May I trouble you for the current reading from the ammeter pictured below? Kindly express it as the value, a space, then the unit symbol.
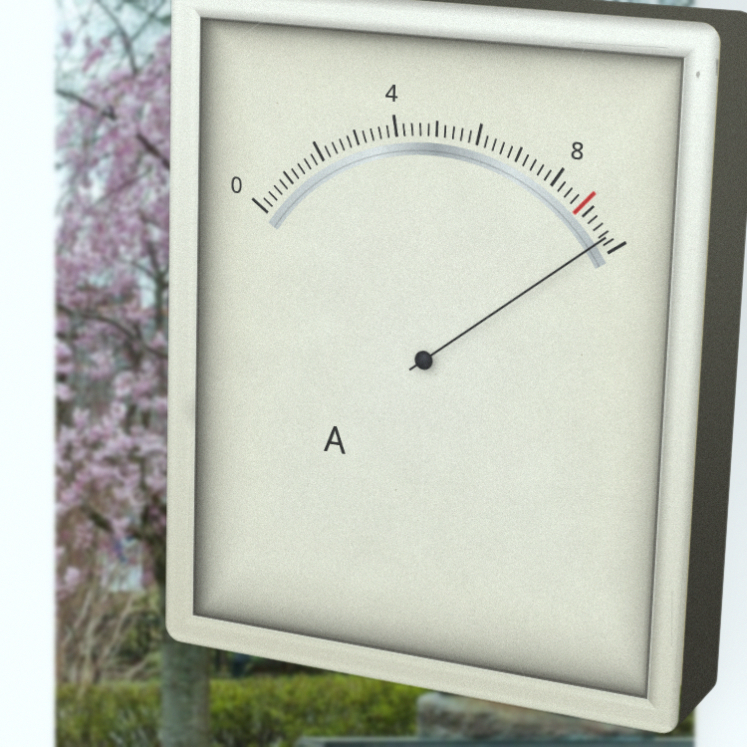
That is 9.7 A
